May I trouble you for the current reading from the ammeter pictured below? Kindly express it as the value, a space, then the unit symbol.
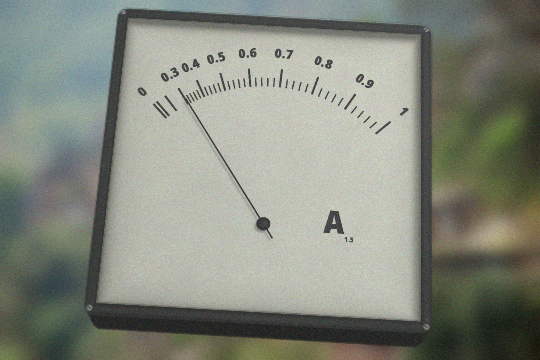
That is 0.3 A
